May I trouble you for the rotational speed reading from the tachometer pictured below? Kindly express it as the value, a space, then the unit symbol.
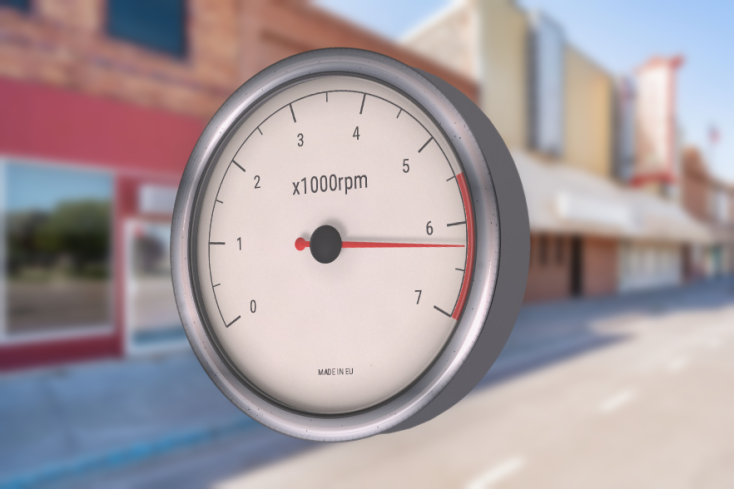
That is 6250 rpm
